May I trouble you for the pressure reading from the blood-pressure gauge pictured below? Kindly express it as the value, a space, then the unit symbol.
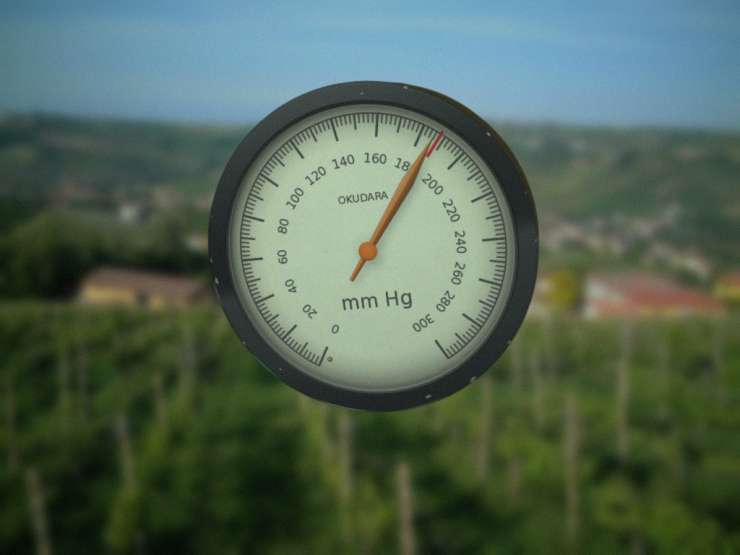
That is 186 mmHg
